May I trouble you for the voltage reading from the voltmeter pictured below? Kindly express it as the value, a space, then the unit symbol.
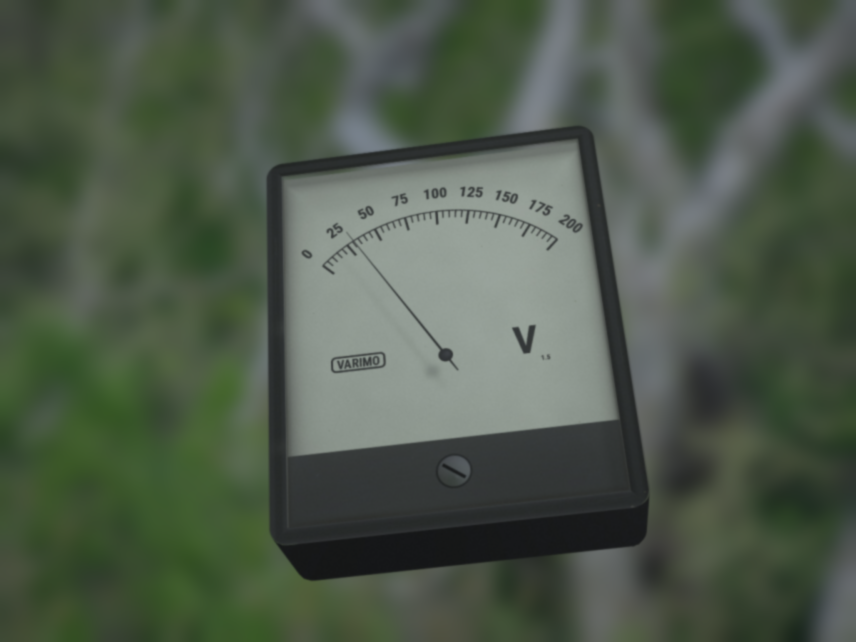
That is 30 V
